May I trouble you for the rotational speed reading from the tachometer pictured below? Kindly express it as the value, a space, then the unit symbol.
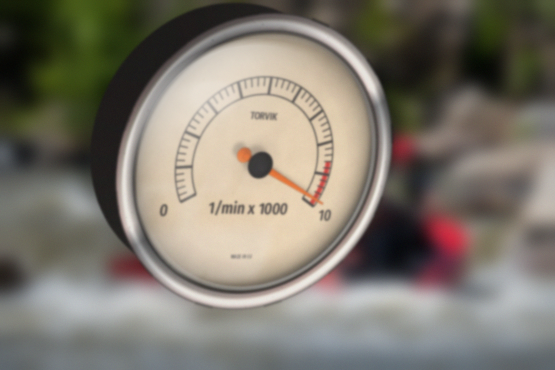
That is 9800 rpm
